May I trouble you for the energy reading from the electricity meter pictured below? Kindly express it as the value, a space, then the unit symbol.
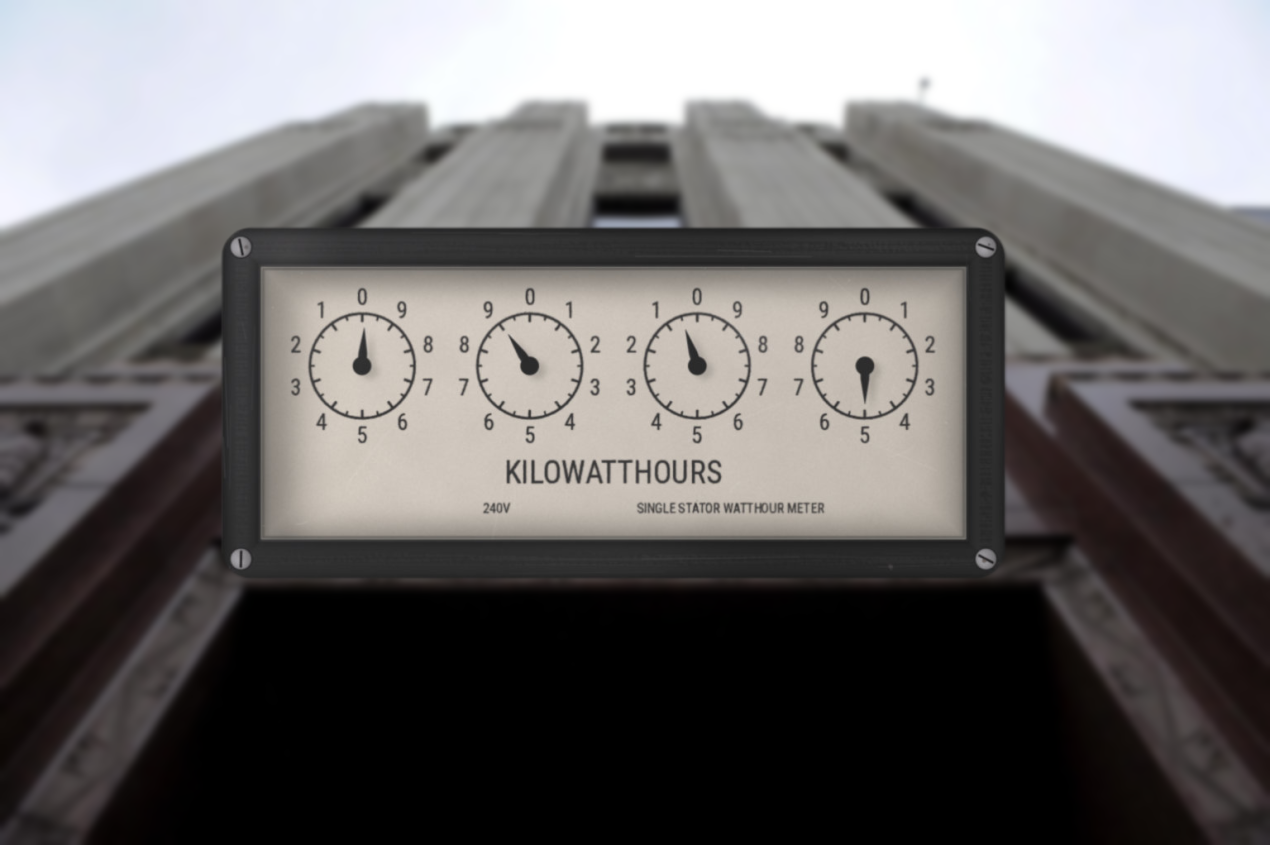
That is 9905 kWh
